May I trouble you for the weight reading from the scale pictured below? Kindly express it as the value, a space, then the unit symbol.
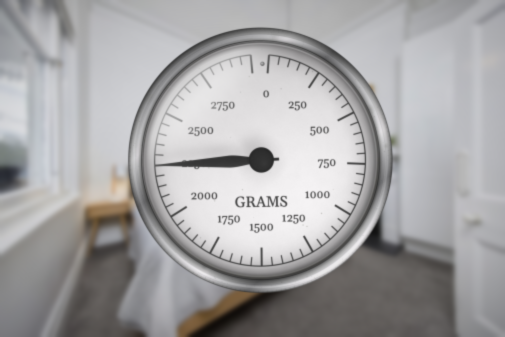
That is 2250 g
